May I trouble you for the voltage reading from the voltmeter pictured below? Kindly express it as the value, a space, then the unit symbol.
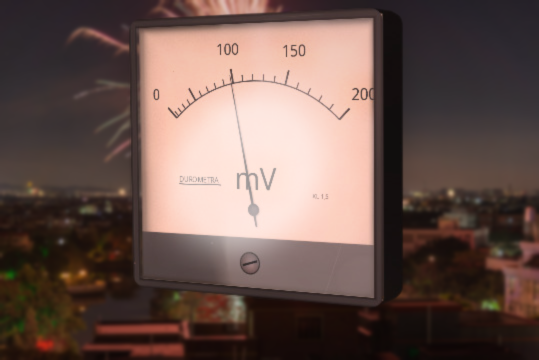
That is 100 mV
